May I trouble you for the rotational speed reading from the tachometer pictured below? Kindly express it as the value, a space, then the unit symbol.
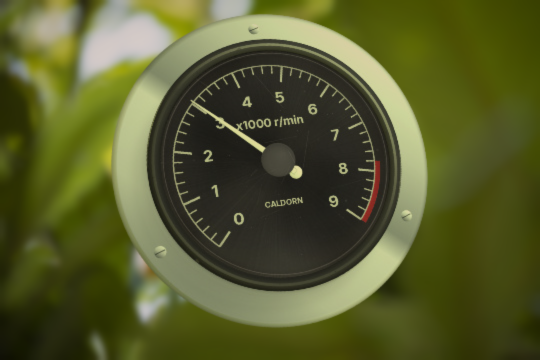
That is 3000 rpm
